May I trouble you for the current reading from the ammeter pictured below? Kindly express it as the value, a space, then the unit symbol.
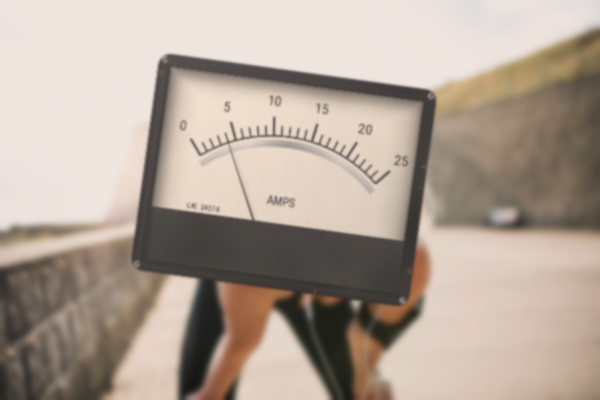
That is 4 A
